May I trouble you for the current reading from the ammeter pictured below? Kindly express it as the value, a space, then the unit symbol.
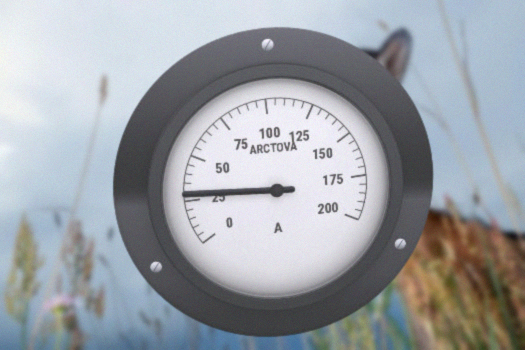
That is 30 A
